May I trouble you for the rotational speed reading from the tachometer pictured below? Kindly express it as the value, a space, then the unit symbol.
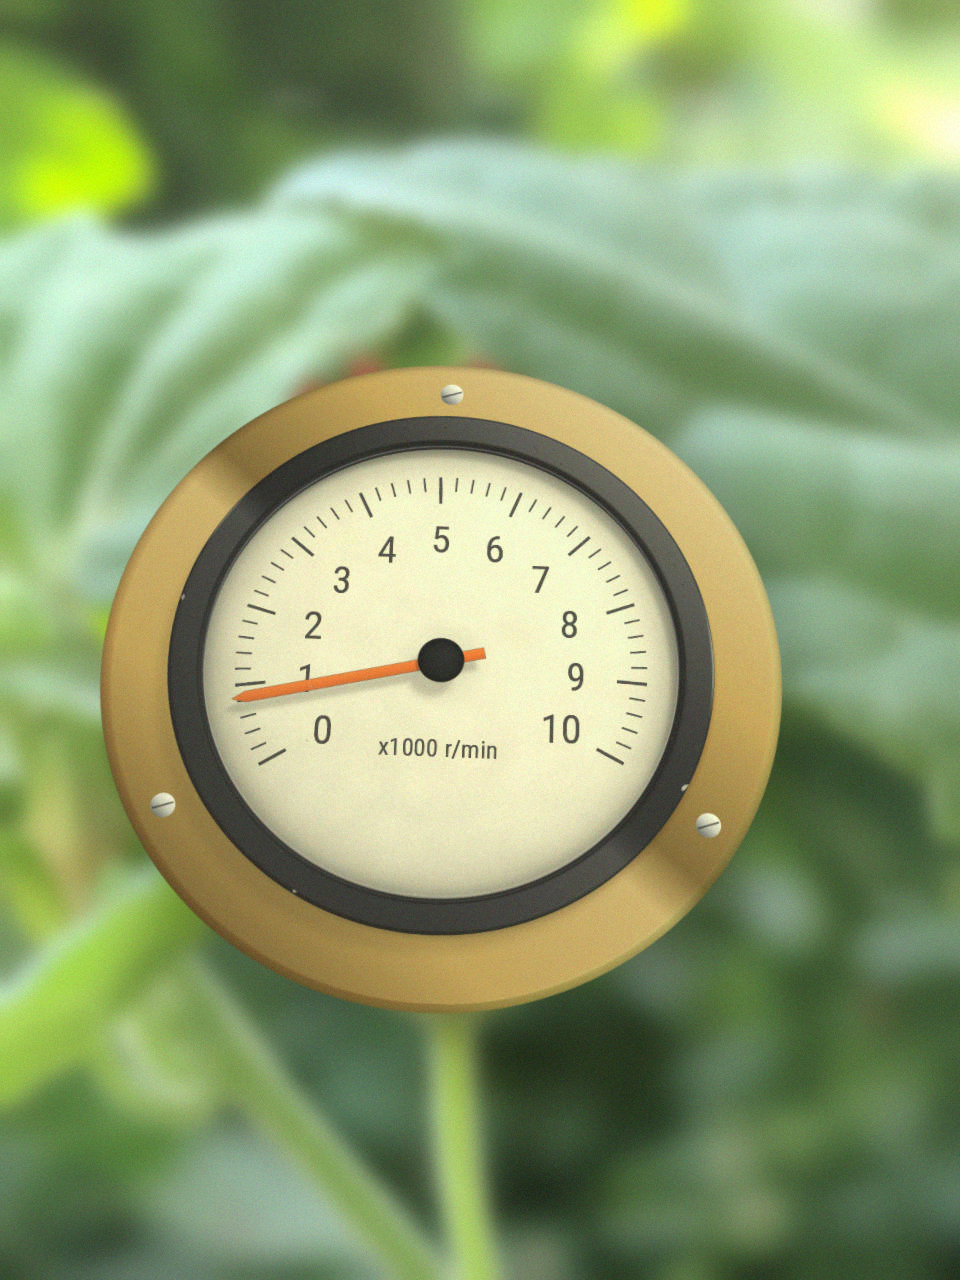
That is 800 rpm
